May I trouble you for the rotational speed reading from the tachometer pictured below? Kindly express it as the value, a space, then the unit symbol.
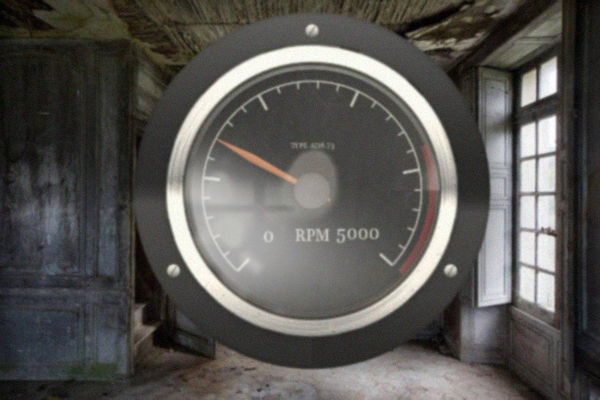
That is 1400 rpm
